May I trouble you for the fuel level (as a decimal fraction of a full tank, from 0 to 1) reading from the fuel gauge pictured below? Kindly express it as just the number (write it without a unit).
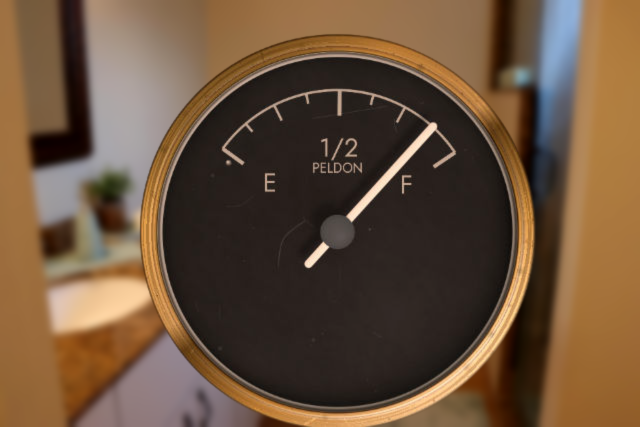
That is 0.875
